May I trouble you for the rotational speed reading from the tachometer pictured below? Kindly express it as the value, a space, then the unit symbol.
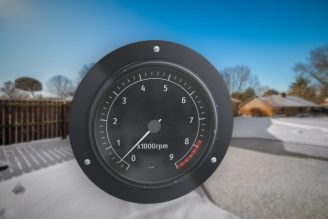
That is 400 rpm
